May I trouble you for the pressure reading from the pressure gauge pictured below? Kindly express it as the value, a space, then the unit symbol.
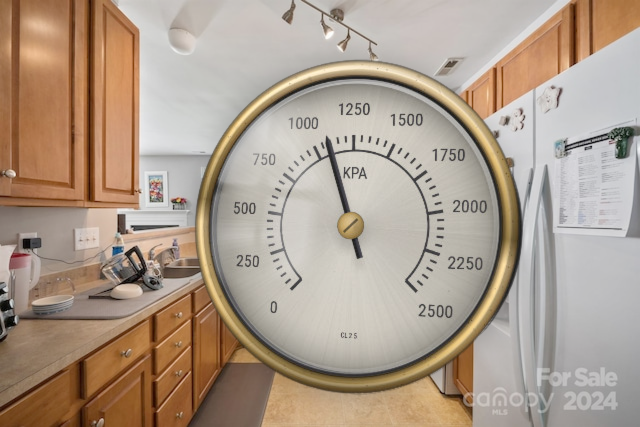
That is 1100 kPa
